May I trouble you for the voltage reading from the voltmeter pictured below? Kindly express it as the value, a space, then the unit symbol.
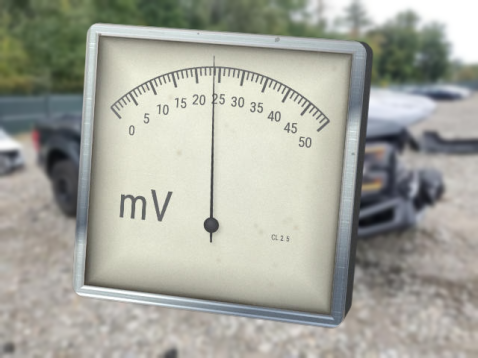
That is 24 mV
